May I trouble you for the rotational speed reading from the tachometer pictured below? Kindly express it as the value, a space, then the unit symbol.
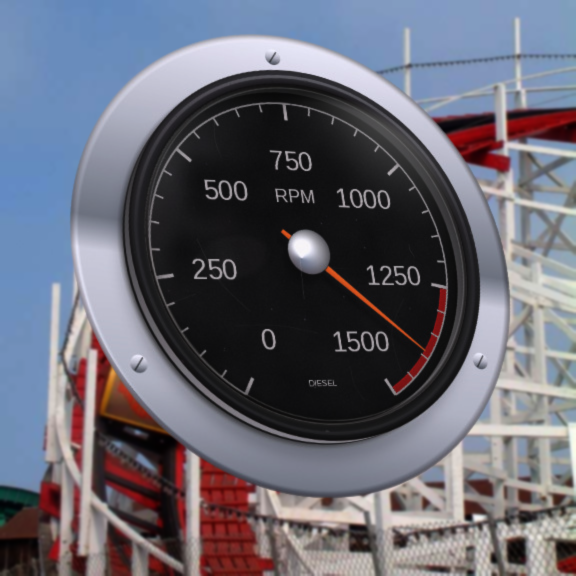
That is 1400 rpm
